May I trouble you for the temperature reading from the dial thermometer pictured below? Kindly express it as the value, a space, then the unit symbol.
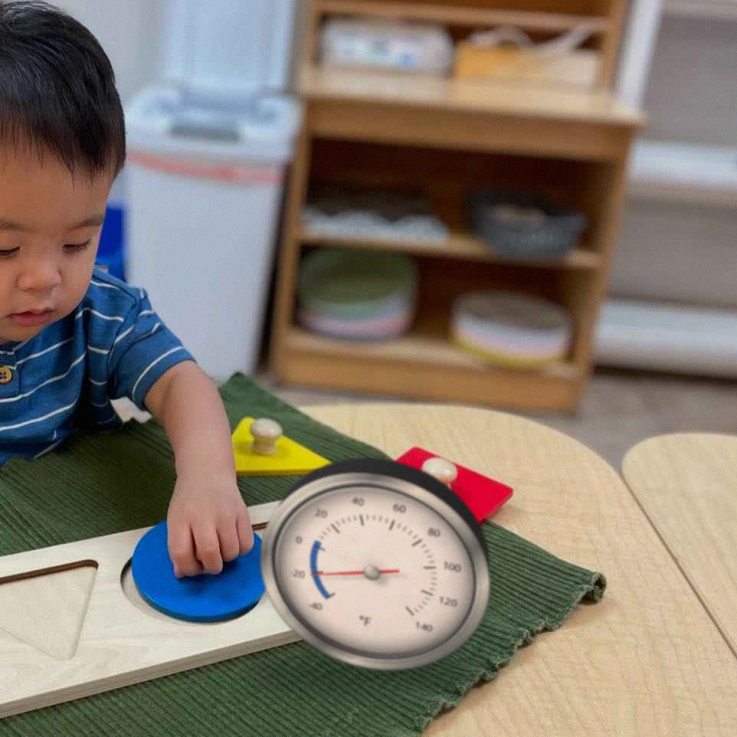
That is -20 °F
